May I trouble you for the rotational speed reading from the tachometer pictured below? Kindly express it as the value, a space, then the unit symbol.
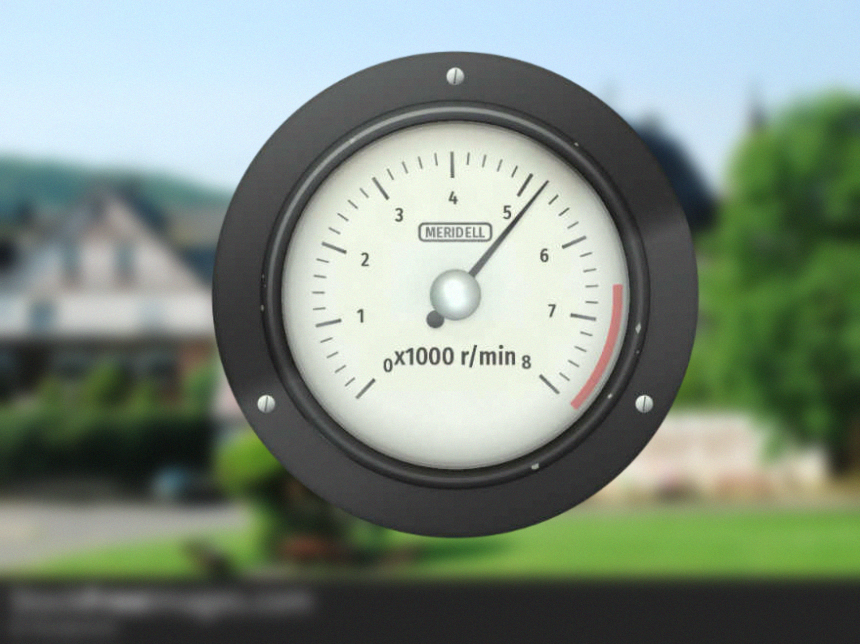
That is 5200 rpm
